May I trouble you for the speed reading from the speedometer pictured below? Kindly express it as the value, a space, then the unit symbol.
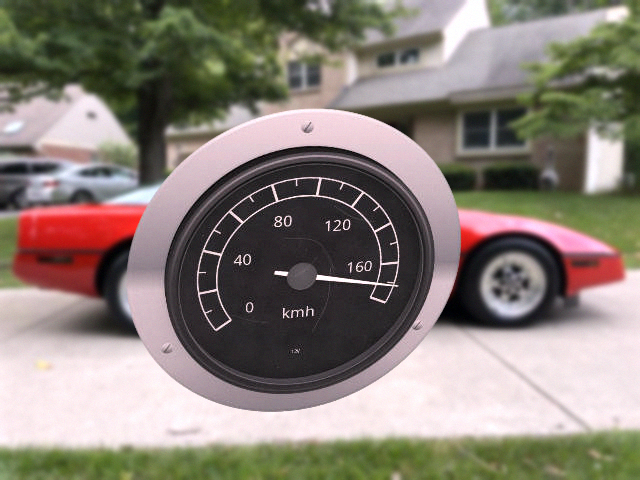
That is 170 km/h
